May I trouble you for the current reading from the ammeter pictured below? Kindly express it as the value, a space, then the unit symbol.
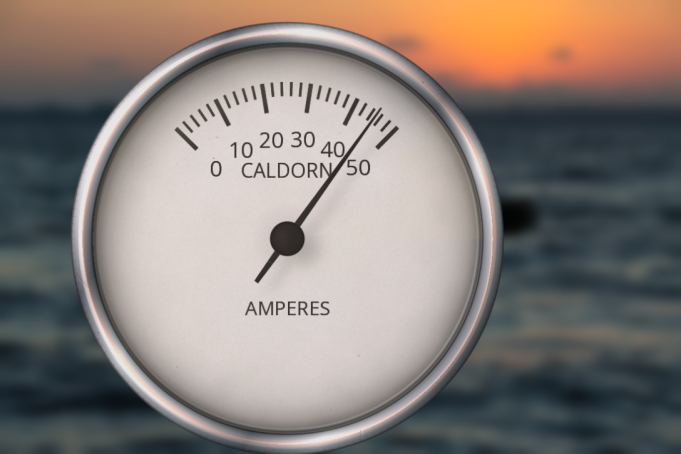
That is 45 A
